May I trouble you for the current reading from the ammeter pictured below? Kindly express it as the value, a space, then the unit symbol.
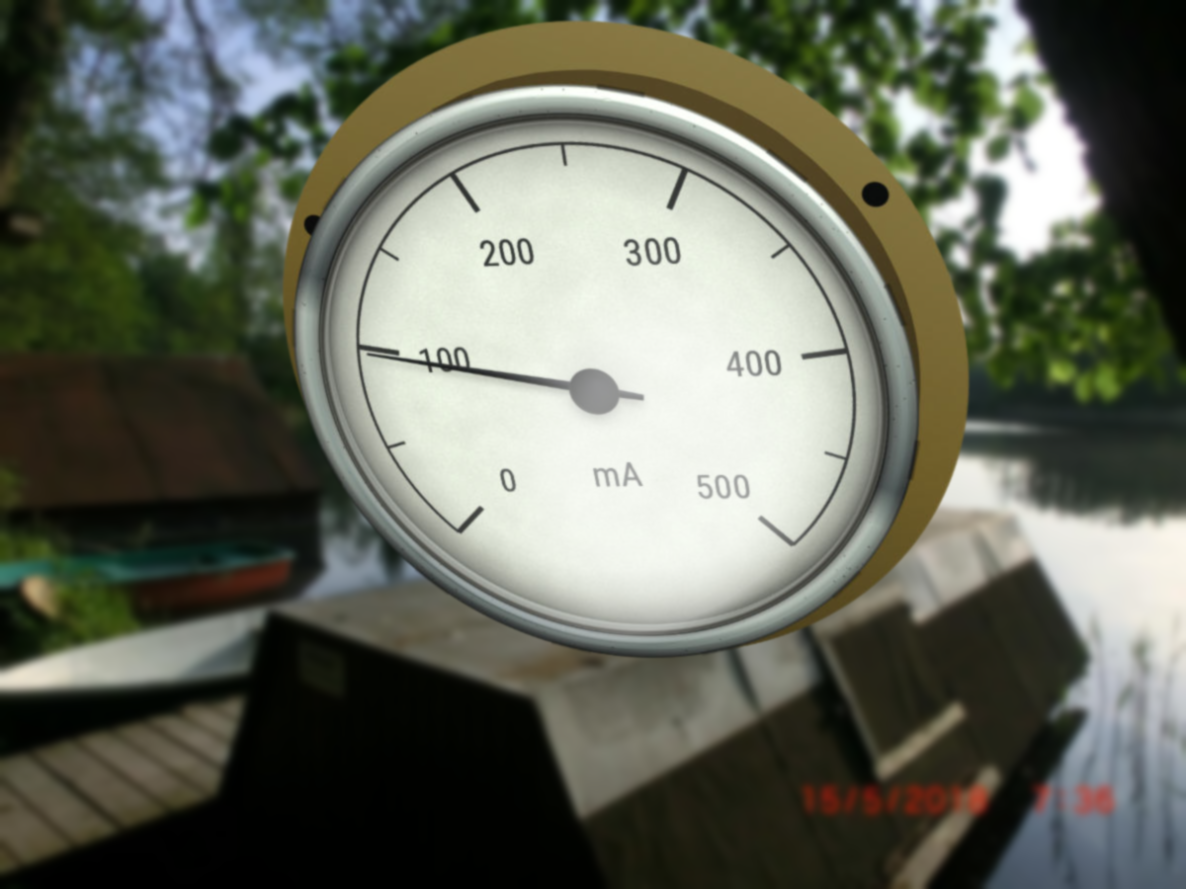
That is 100 mA
